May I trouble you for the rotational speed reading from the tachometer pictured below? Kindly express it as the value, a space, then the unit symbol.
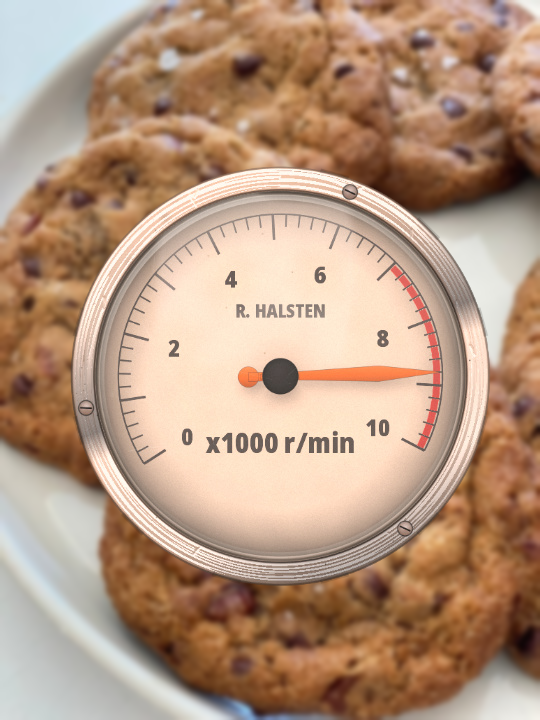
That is 8800 rpm
